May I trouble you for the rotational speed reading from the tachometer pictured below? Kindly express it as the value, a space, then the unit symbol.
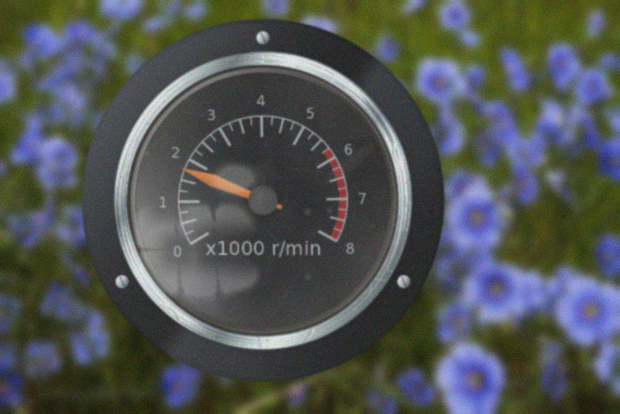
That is 1750 rpm
